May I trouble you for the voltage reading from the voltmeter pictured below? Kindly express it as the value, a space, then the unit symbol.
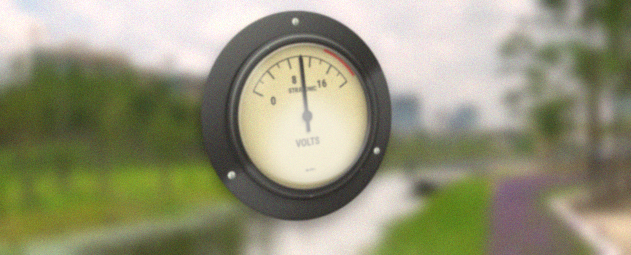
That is 10 V
